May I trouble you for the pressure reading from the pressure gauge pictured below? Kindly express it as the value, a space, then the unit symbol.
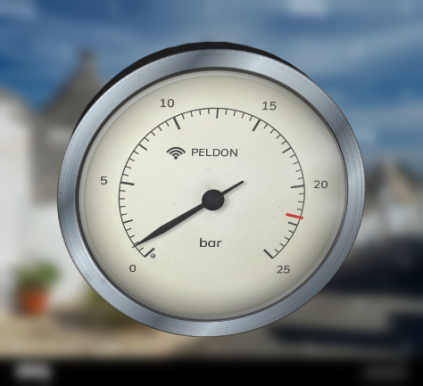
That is 1 bar
